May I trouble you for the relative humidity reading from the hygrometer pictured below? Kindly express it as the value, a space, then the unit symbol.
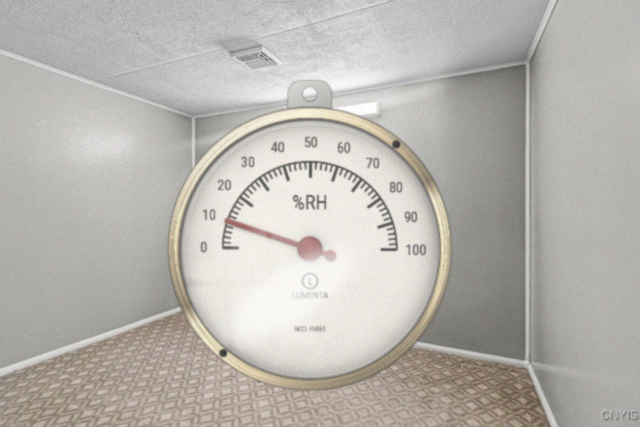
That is 10 %
